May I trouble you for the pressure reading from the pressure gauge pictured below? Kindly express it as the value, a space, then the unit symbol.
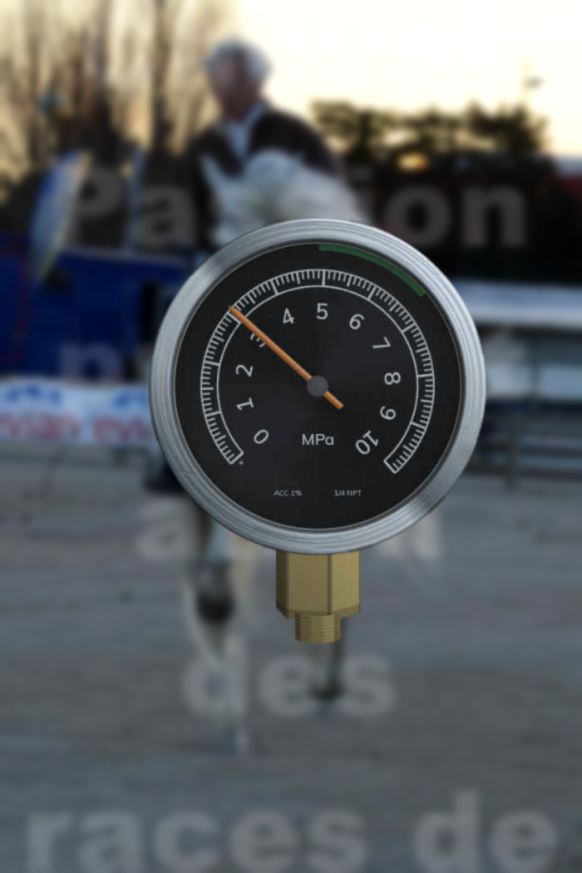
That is 3.1 MPa
